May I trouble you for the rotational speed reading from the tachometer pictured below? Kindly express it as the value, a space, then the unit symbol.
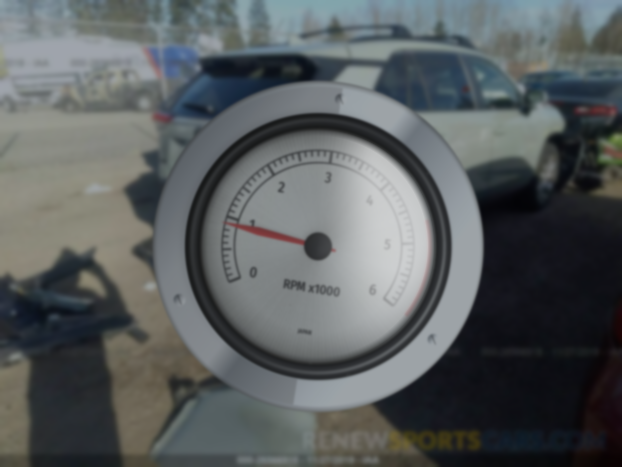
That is 900 rpm
